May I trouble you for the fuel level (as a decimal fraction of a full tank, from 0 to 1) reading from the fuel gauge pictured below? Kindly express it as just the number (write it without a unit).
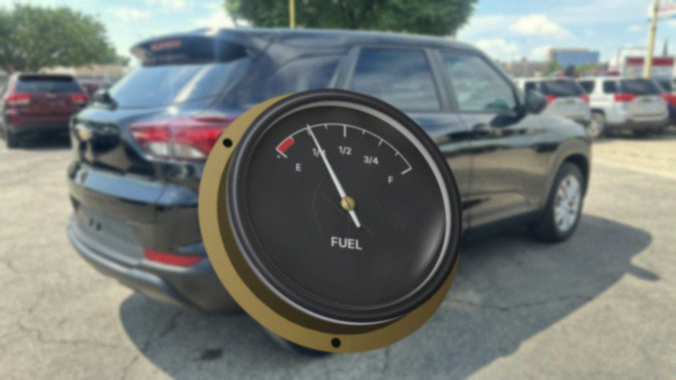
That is 0.25
